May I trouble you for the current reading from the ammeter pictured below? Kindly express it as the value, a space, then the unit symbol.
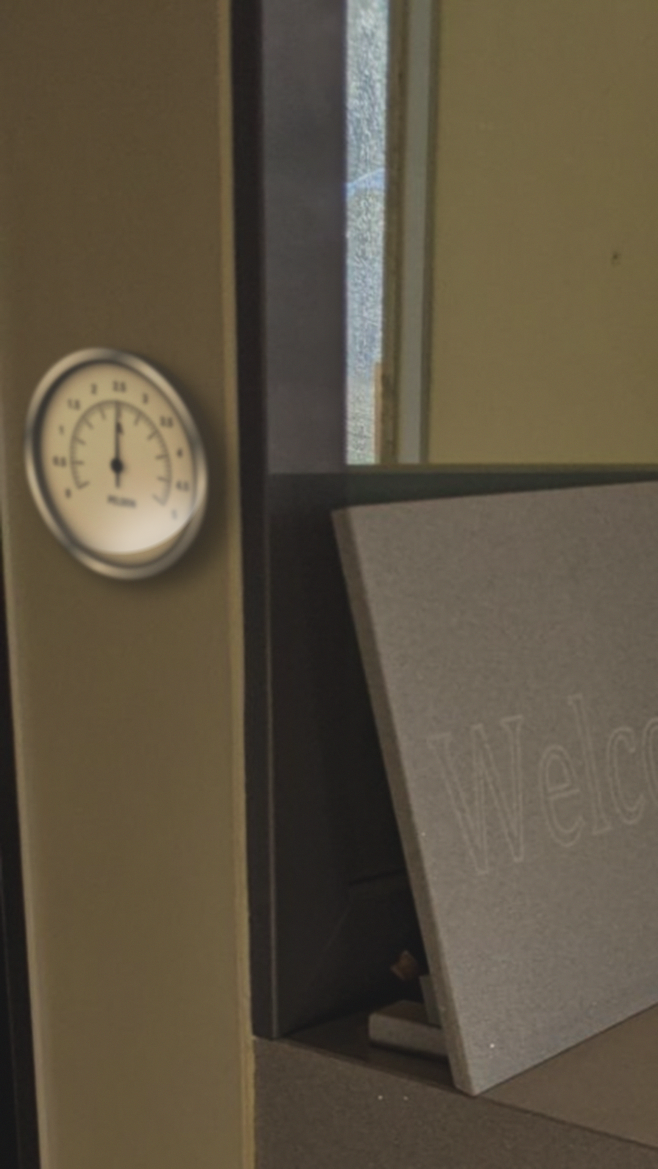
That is 2.5 A
